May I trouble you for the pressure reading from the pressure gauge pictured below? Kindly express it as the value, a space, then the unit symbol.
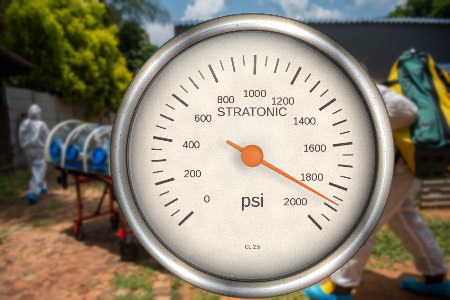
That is 1875 psi
